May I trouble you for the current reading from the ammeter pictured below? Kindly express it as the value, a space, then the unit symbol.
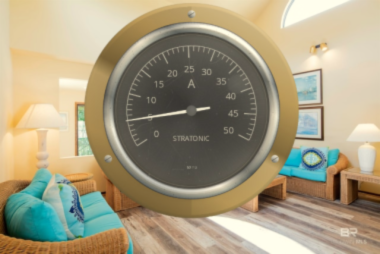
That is 5 A
